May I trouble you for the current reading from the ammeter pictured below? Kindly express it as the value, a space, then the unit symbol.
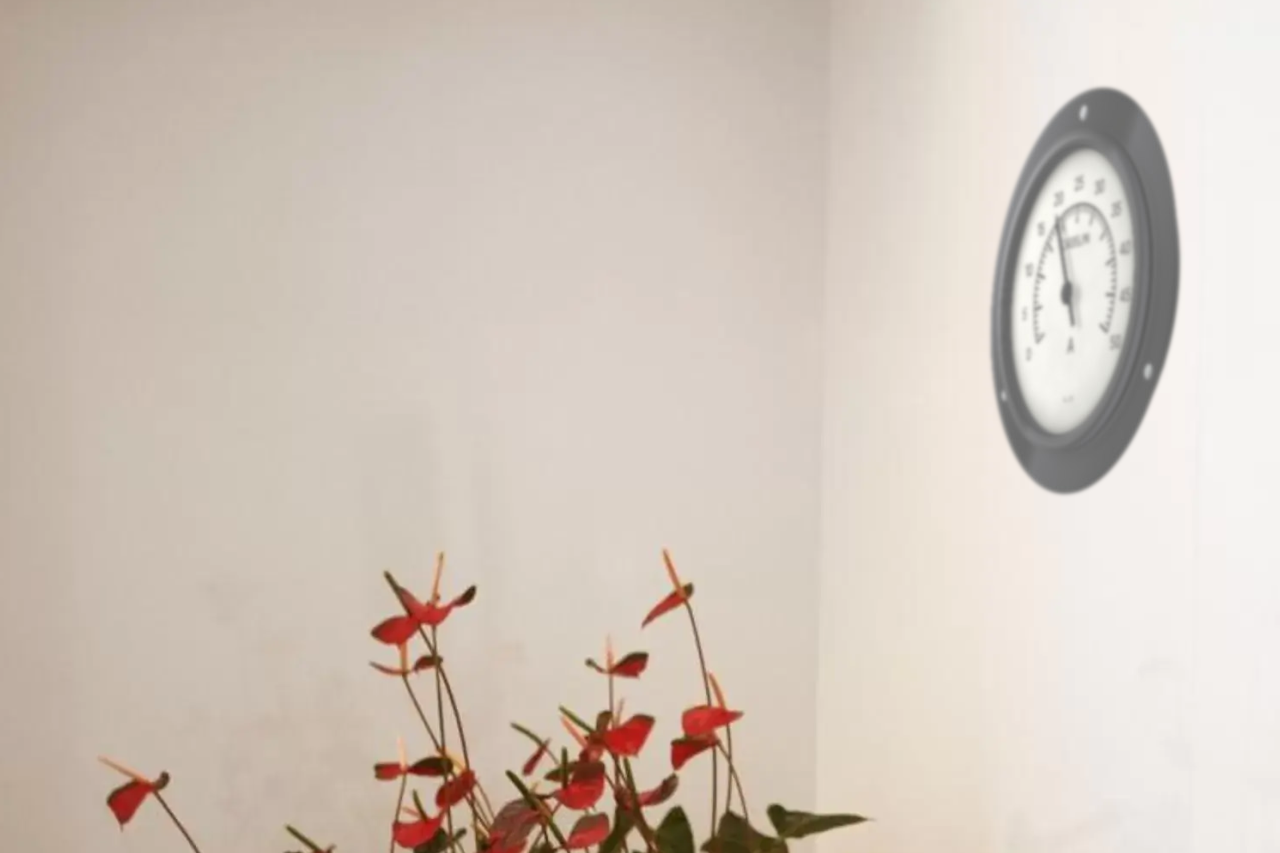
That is 20 A
